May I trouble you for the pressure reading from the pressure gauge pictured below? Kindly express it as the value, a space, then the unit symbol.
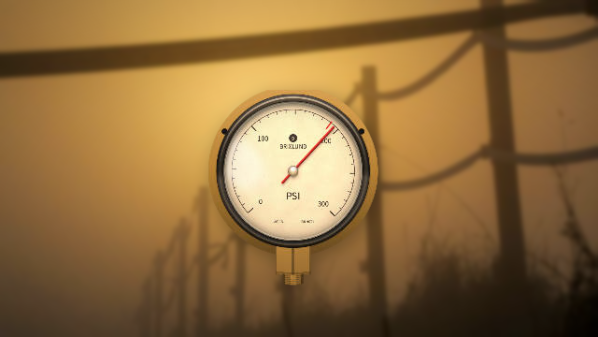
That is 195 psi
